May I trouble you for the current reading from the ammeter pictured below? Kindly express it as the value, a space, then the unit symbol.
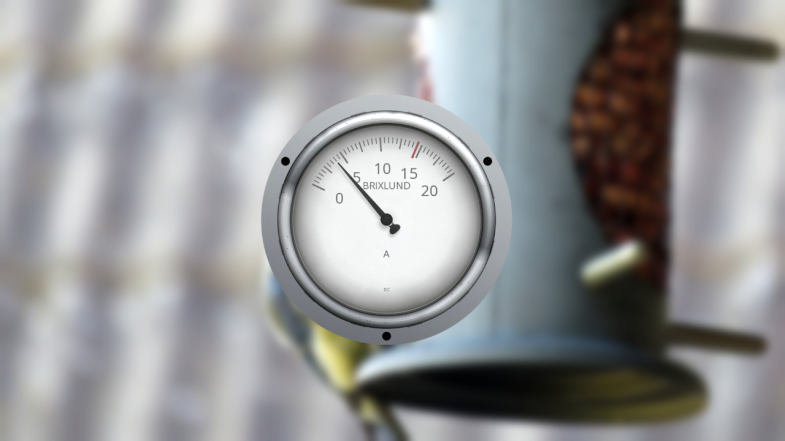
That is 4 A
